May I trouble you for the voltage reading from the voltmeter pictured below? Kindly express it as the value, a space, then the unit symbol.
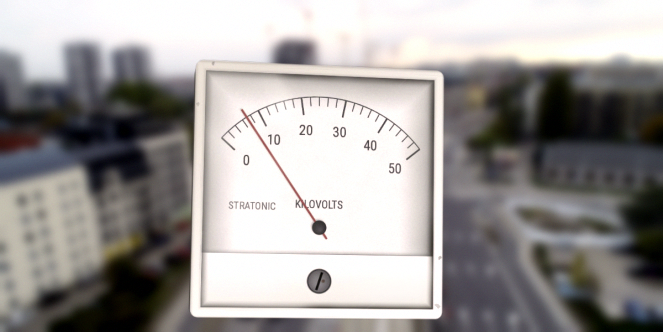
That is 7 kV
